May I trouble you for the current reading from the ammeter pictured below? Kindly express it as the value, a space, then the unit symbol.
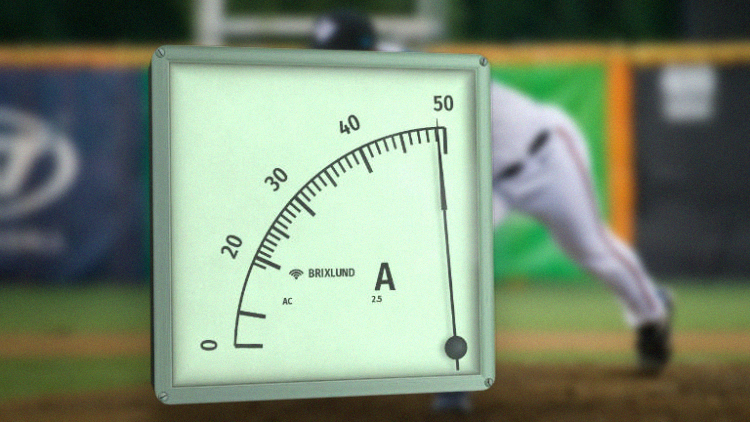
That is 49 A
